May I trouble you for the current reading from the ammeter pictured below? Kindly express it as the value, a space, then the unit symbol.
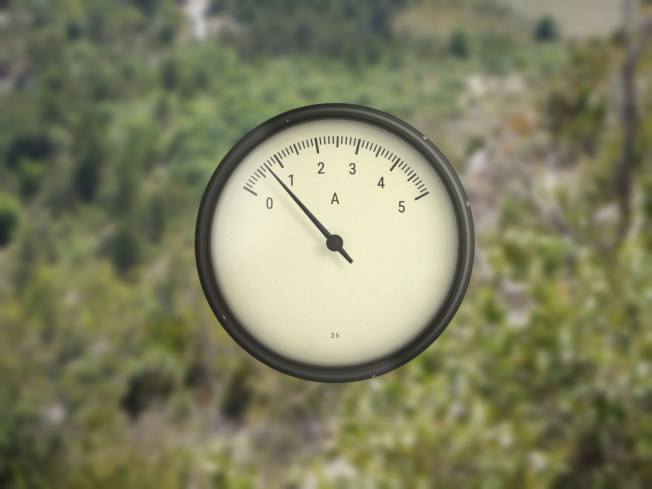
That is 0.7 A
